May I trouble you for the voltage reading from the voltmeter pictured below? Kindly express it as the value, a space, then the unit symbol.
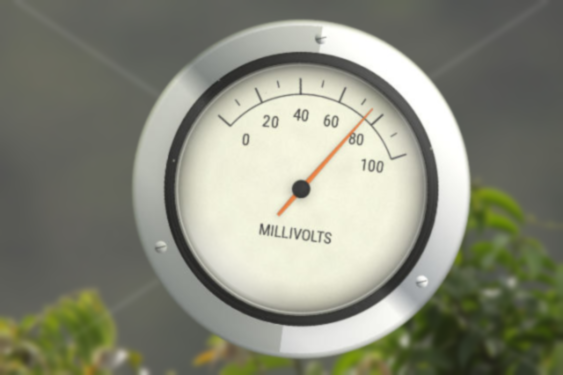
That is 75 mV
